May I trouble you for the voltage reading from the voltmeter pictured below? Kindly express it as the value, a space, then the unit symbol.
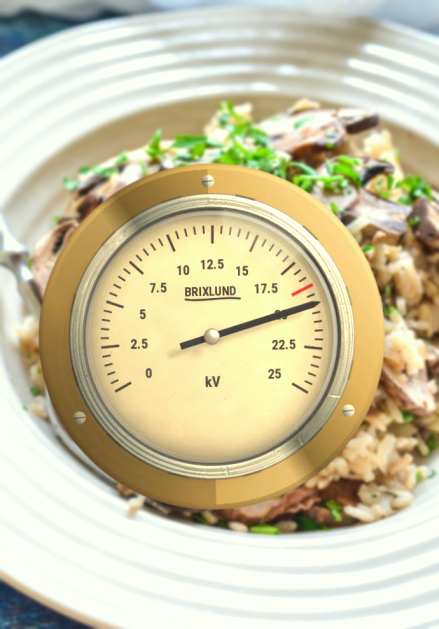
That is 20 kV
